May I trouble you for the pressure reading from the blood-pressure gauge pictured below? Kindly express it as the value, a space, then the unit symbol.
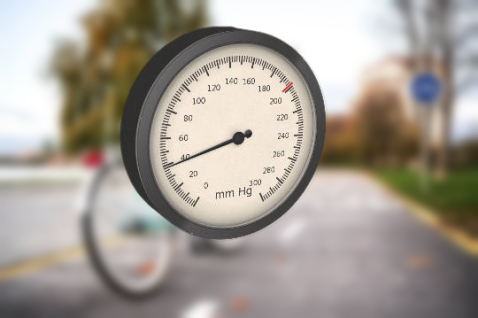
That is 40 mmHg
